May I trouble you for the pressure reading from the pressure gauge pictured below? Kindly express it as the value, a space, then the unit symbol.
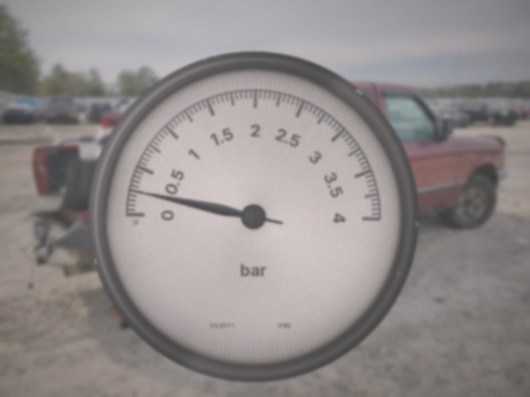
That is 0.25 bar
